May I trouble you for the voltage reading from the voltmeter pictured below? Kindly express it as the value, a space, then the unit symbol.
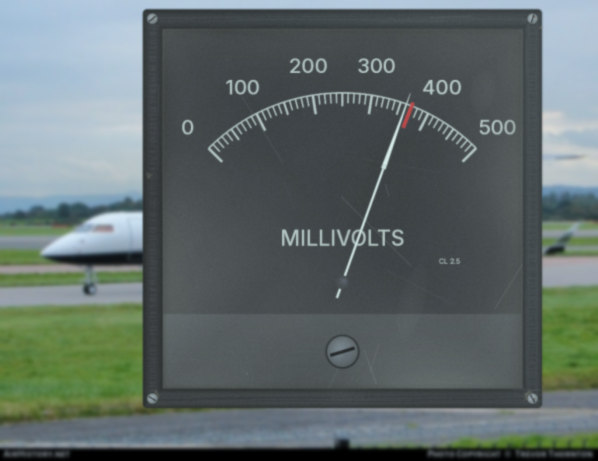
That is 360 mV
